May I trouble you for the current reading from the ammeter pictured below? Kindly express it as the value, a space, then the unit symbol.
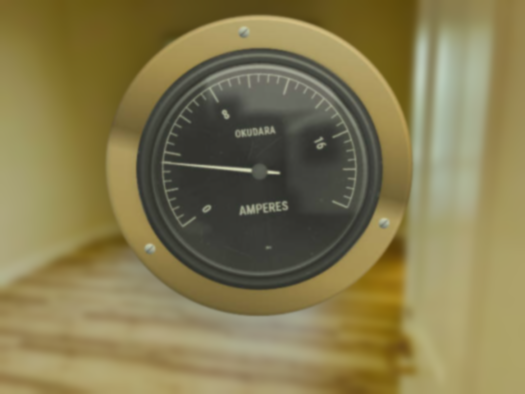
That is 3.5 A
